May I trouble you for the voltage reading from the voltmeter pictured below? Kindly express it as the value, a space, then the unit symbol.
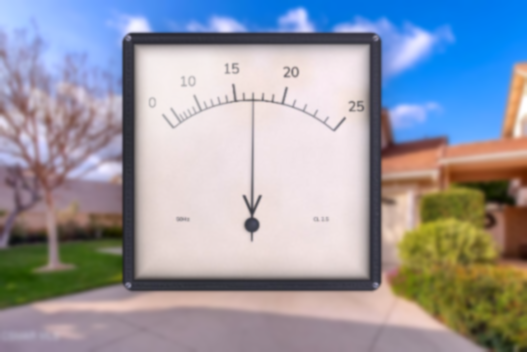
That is 17 V
